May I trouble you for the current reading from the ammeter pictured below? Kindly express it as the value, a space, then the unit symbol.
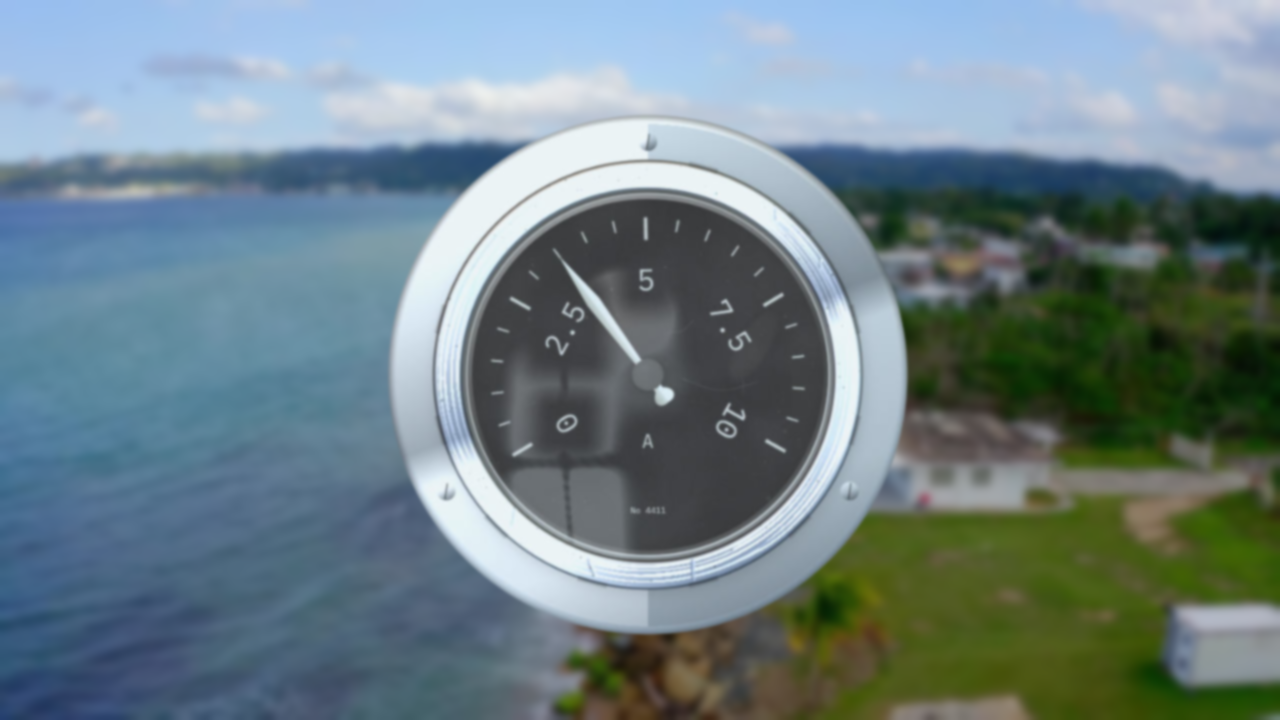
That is 3.5 A
